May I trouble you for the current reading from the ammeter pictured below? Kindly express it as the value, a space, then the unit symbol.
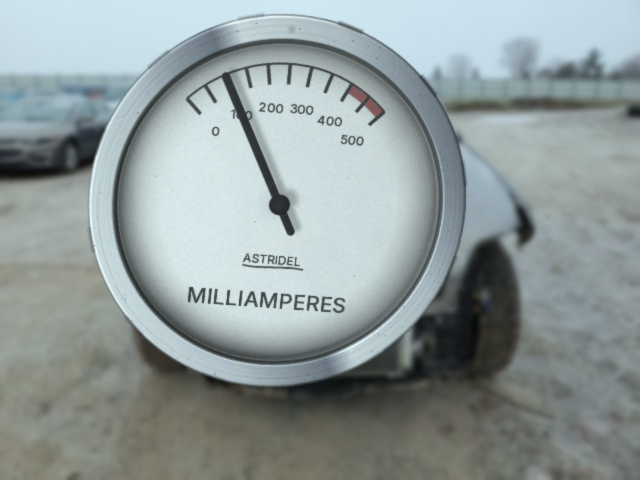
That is 100 mA
